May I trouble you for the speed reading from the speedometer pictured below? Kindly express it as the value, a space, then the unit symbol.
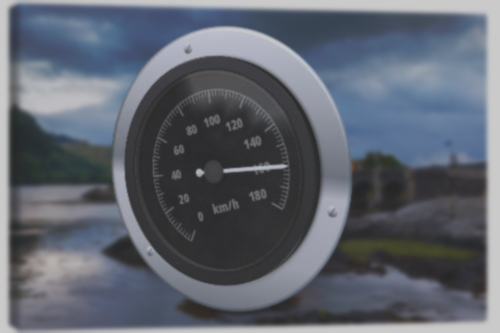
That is 160 km/h
